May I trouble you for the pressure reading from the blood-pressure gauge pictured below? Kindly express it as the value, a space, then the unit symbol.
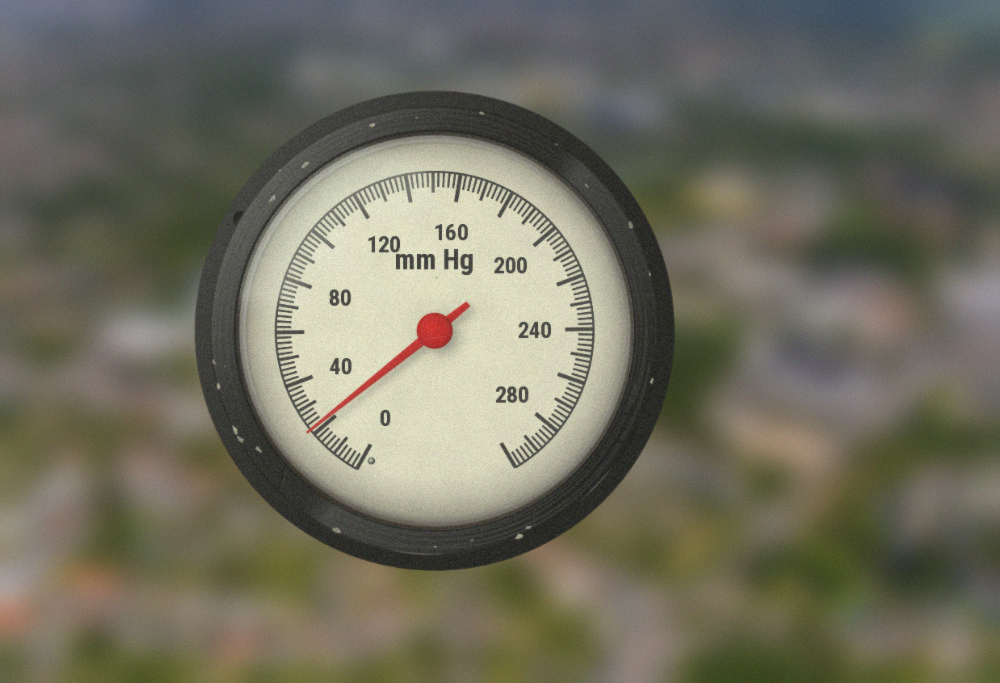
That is 22 mmHg
